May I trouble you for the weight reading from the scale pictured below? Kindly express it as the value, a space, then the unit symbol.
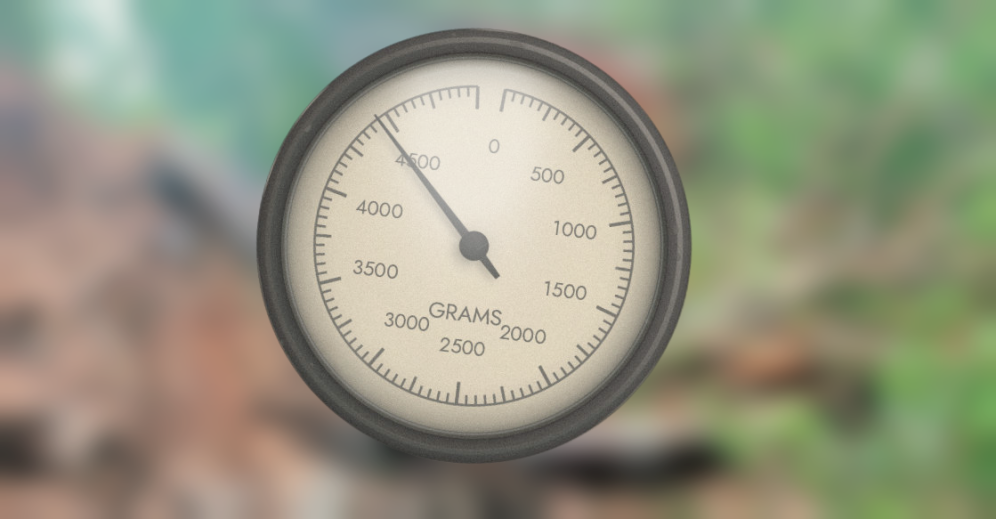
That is 4450 g
